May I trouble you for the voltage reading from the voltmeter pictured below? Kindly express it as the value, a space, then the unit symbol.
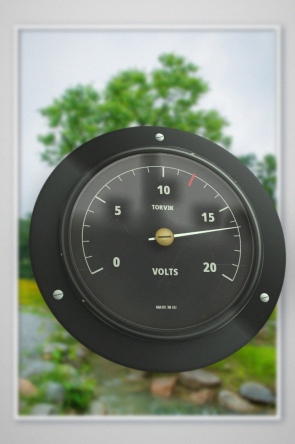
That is 16.5 V
